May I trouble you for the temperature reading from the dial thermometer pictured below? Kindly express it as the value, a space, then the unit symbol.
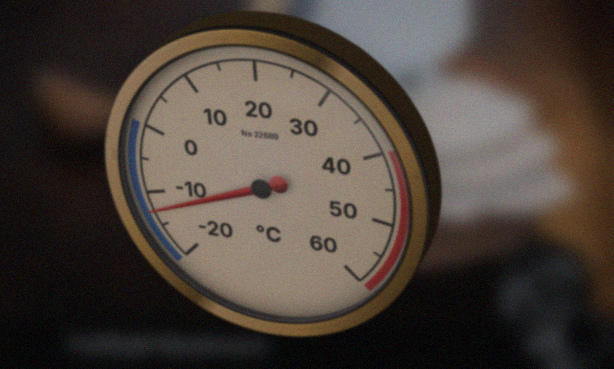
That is -12.5 °C
